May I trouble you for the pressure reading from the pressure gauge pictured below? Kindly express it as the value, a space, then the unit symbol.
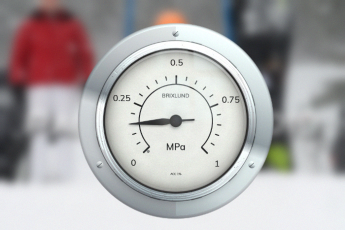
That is 0.15 MPa
